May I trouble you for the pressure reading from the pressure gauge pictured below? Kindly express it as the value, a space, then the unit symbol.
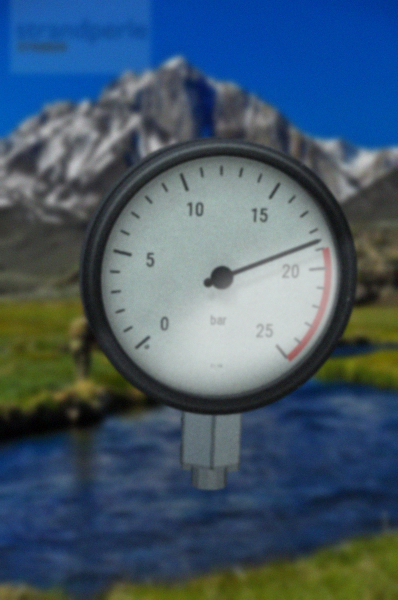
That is 18.5 bar
